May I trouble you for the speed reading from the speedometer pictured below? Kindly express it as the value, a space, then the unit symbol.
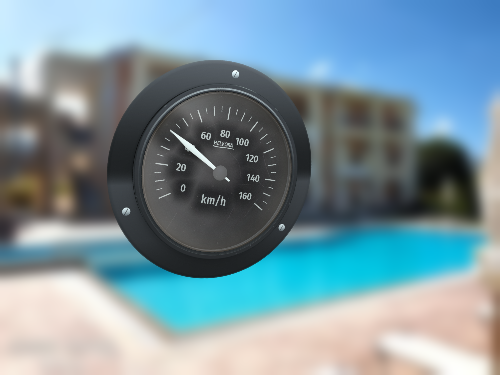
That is 40 km/h
